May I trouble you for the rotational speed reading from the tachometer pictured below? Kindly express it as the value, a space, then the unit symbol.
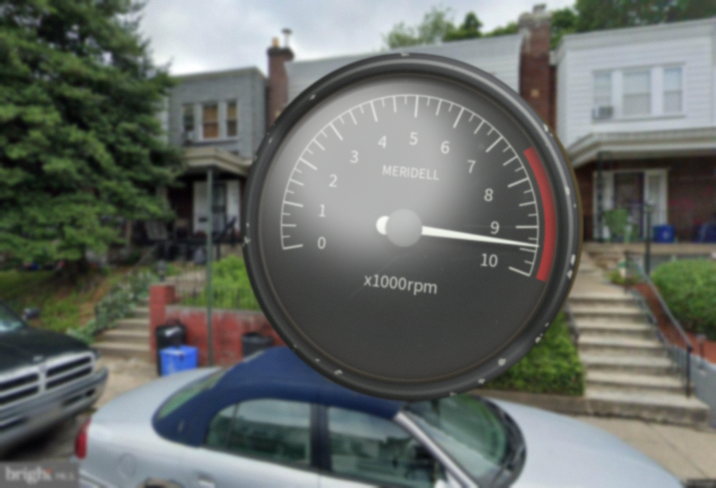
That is 9375 rpm
